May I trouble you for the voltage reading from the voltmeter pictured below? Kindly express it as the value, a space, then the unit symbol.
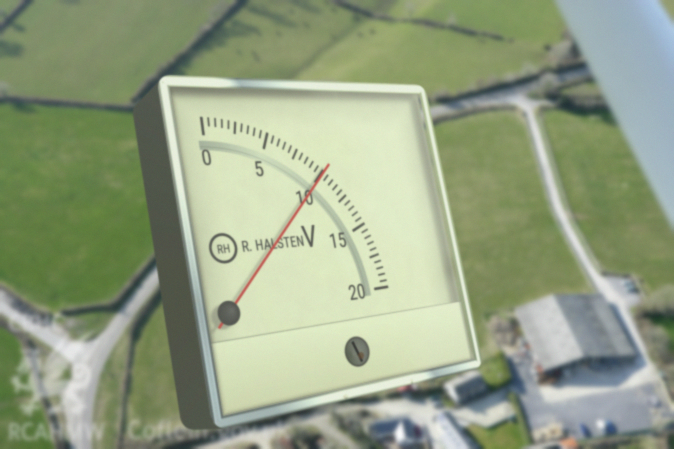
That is 10 V
